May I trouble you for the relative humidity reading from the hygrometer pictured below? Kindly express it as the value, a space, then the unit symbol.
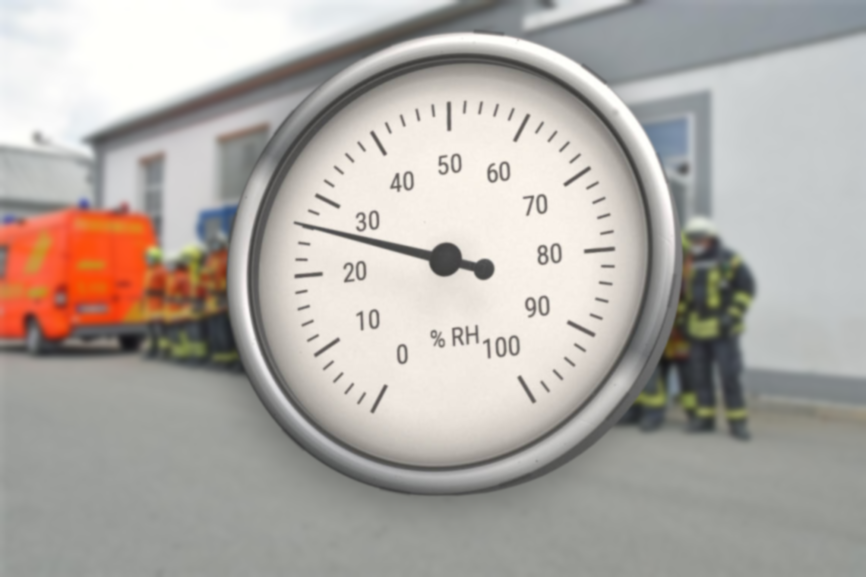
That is 26 %
